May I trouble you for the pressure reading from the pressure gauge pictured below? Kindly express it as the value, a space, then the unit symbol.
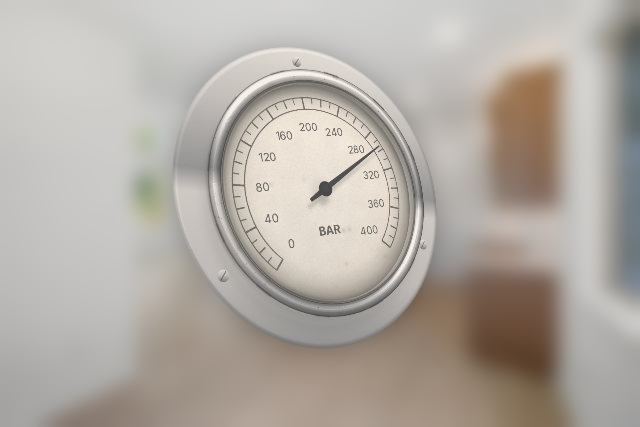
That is 295 bar
